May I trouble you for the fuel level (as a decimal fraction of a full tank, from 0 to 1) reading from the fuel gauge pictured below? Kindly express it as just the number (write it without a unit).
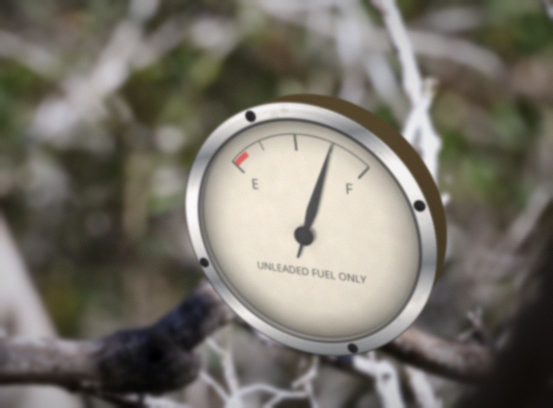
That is 0.75
